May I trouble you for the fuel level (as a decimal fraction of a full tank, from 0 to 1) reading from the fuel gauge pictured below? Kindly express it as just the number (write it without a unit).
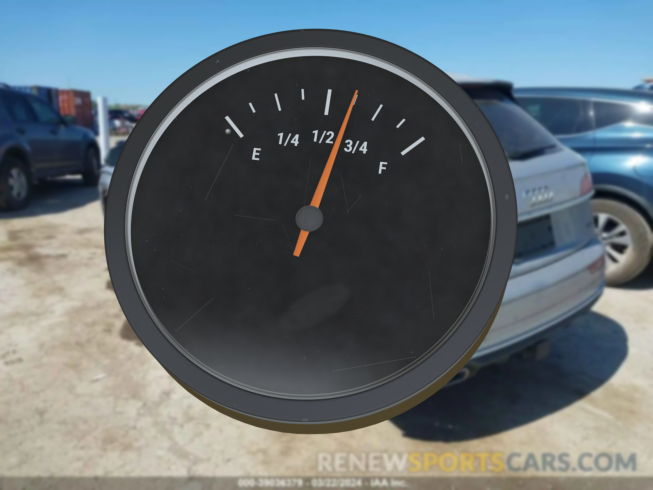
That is 0.625
